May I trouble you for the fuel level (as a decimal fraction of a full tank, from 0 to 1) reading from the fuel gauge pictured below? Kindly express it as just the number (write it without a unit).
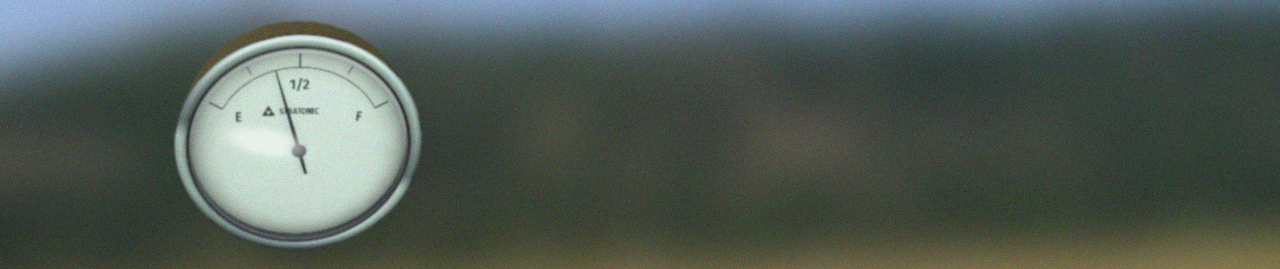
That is 0.375
